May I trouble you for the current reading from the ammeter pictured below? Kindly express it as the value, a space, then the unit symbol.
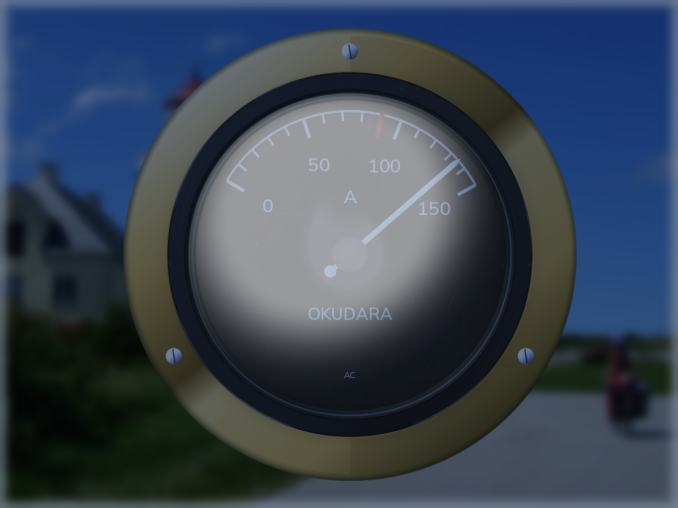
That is 135 A
